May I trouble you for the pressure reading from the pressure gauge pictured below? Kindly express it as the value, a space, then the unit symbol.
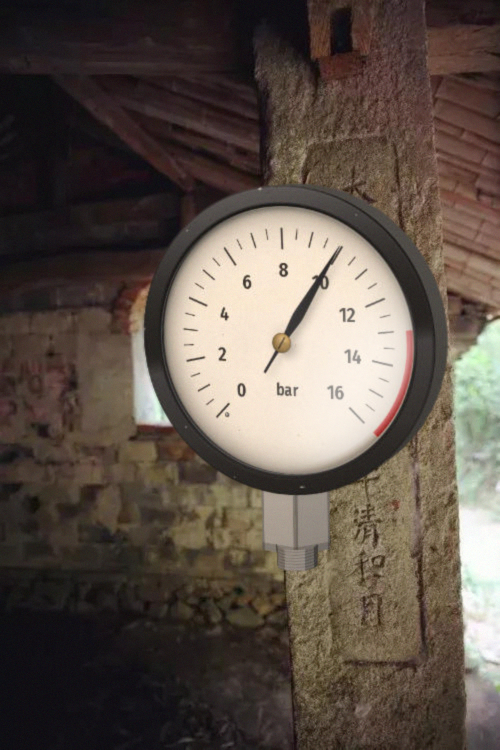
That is 10 bar
